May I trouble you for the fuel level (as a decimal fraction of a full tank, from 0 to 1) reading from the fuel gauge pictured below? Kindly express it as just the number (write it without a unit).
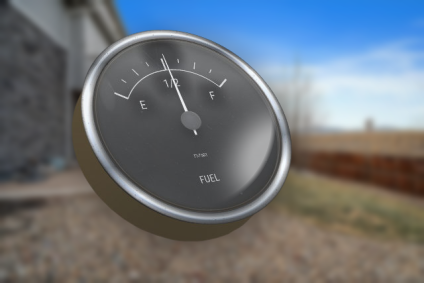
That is 0.5
